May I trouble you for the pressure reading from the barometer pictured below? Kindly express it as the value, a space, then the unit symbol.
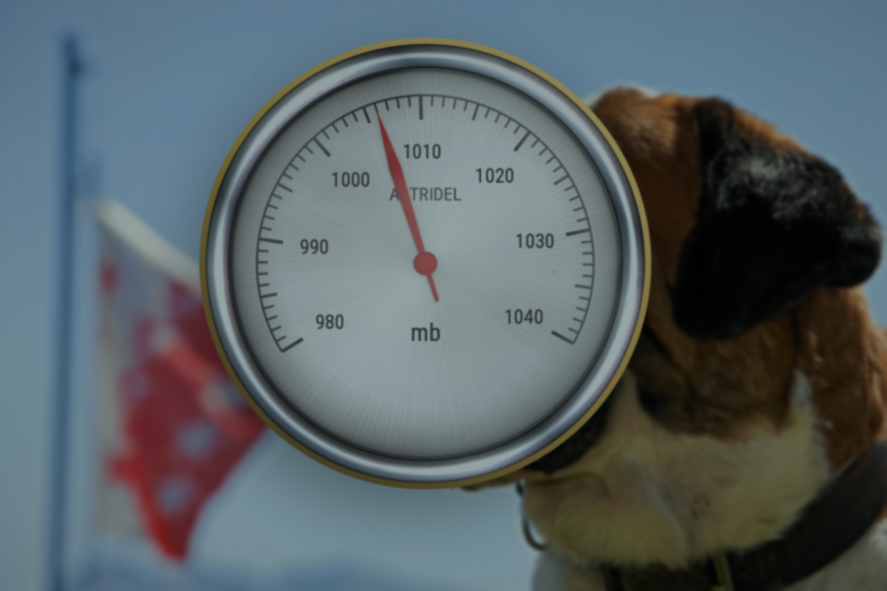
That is 1006 mbar
